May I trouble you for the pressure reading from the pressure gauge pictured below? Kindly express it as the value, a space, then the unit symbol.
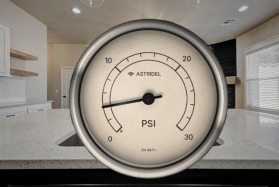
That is 4 psi
